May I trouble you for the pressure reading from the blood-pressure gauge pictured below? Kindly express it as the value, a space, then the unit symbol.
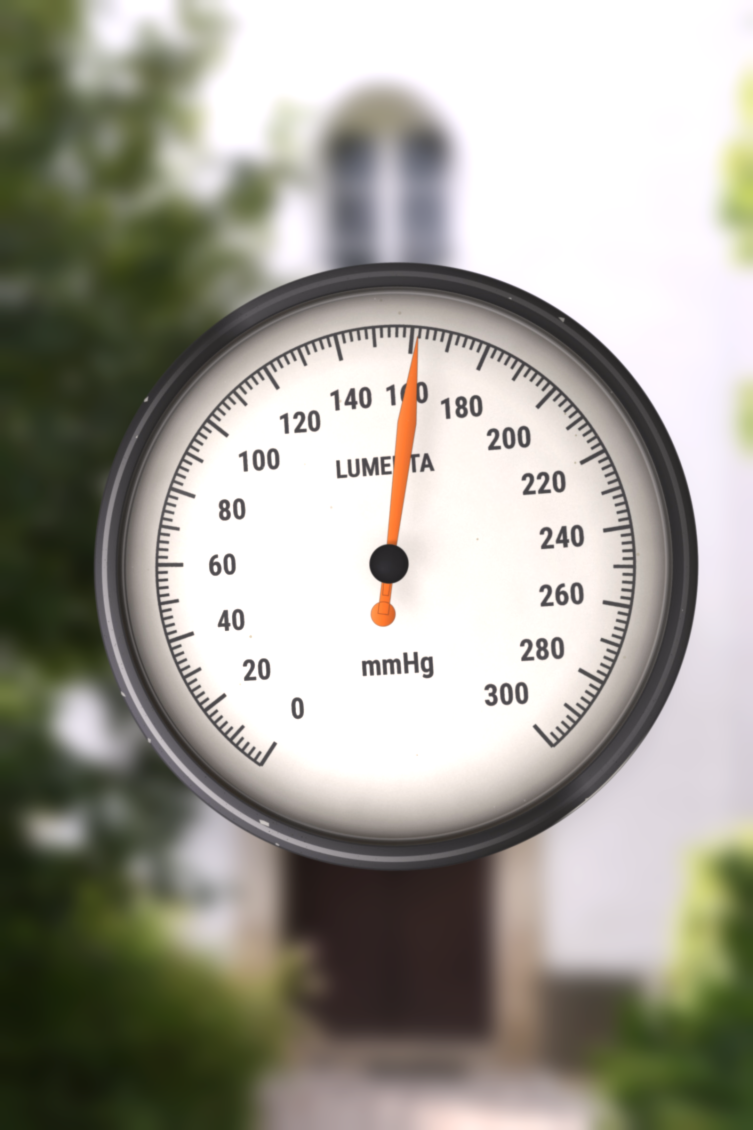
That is 162 mmHg
